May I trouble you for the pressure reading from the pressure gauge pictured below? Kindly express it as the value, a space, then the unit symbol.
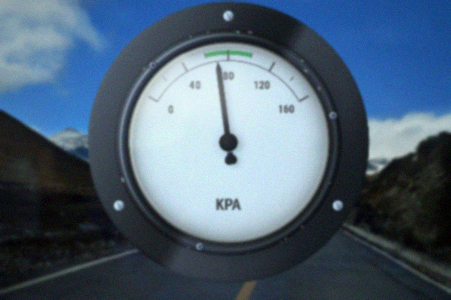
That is 70 kPa
